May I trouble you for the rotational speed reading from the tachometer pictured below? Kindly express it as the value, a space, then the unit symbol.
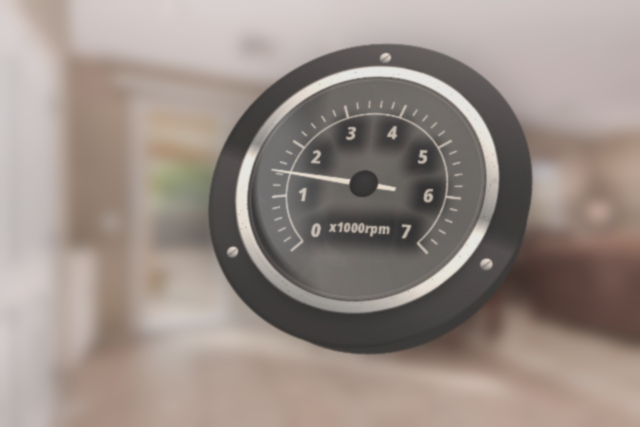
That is 1400 rpm
